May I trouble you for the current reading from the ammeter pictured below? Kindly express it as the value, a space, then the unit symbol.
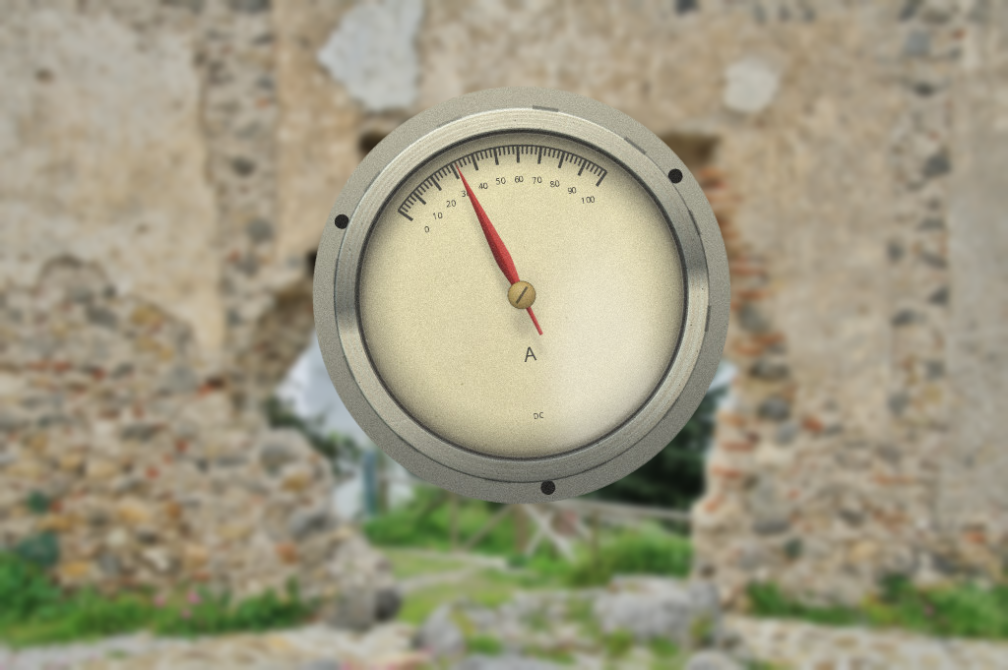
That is 32 A
